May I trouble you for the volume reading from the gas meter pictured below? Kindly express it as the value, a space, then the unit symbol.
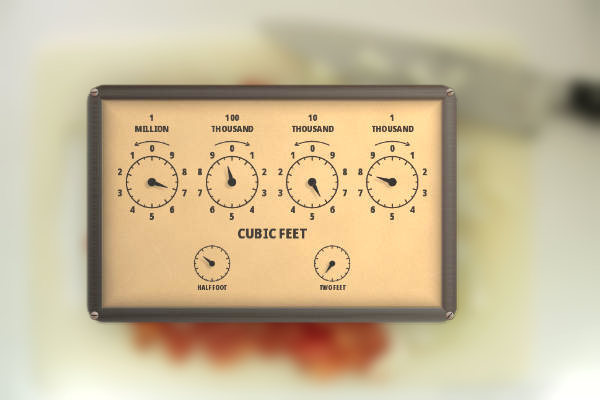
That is 695800 ft³
